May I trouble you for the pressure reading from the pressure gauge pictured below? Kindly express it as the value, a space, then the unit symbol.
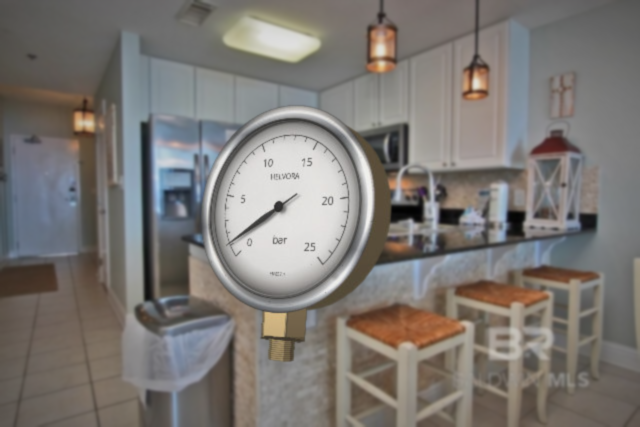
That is 1 bar
